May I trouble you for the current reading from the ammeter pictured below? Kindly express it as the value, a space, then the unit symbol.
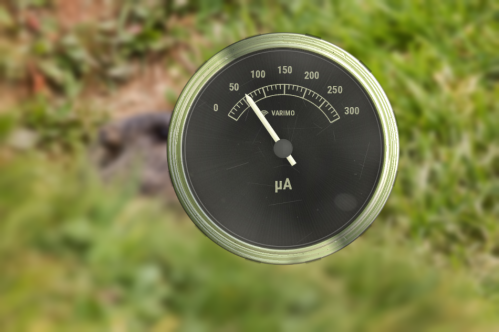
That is 60 µA
